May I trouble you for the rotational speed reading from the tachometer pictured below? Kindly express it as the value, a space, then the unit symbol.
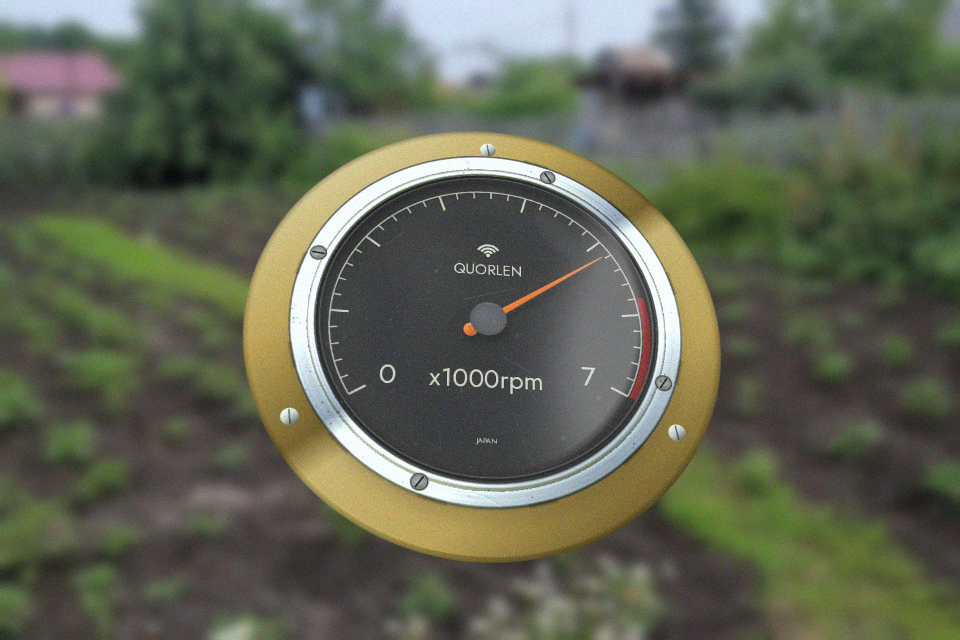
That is 5200 rpm
